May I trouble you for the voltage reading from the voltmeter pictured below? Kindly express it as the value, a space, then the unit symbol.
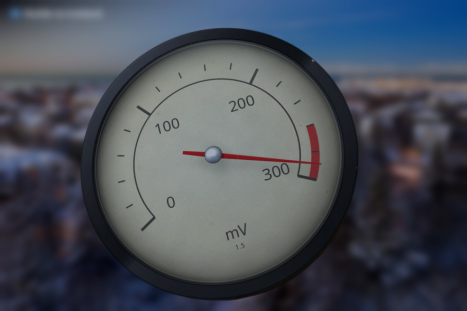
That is 290 mV
